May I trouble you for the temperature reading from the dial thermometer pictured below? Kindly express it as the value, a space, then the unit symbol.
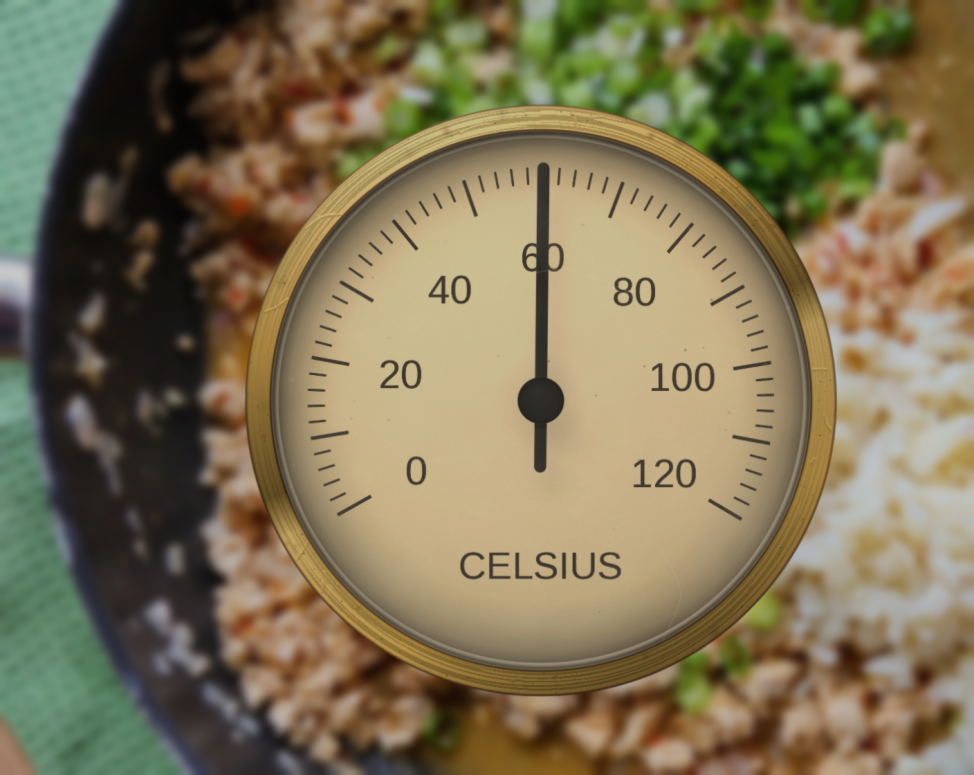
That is 60 °C
